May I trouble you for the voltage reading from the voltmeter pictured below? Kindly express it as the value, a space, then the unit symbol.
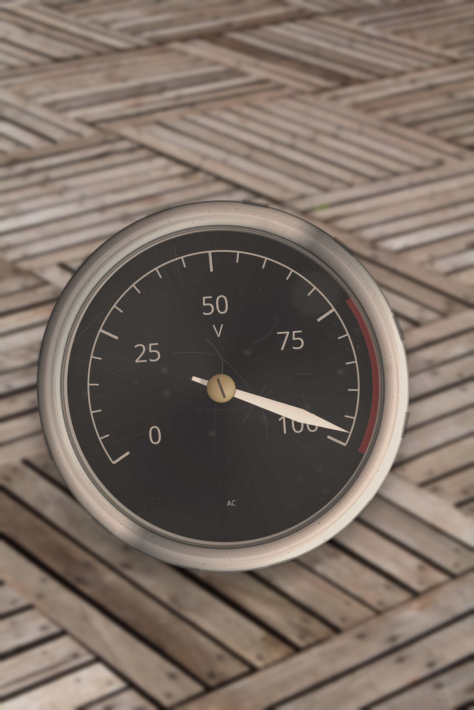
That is 97.5 V
